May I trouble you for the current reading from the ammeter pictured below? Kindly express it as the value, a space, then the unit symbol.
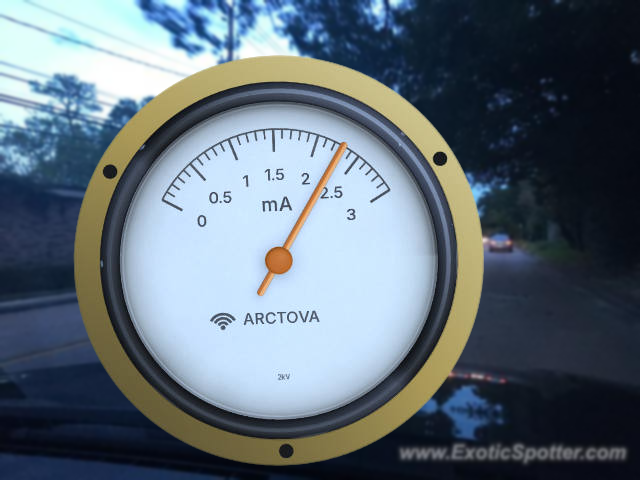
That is 2.3 mA
